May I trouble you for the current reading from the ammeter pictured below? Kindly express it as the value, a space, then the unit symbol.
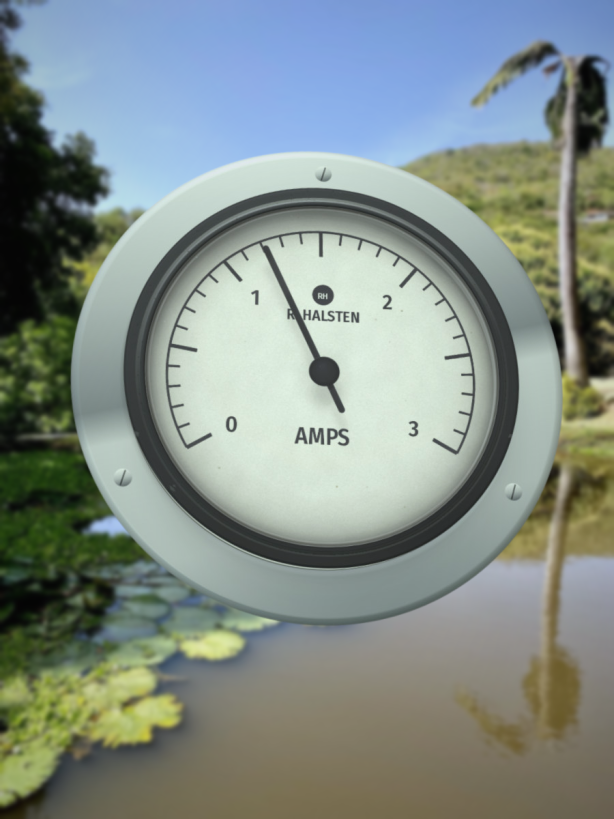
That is 1.2 A
